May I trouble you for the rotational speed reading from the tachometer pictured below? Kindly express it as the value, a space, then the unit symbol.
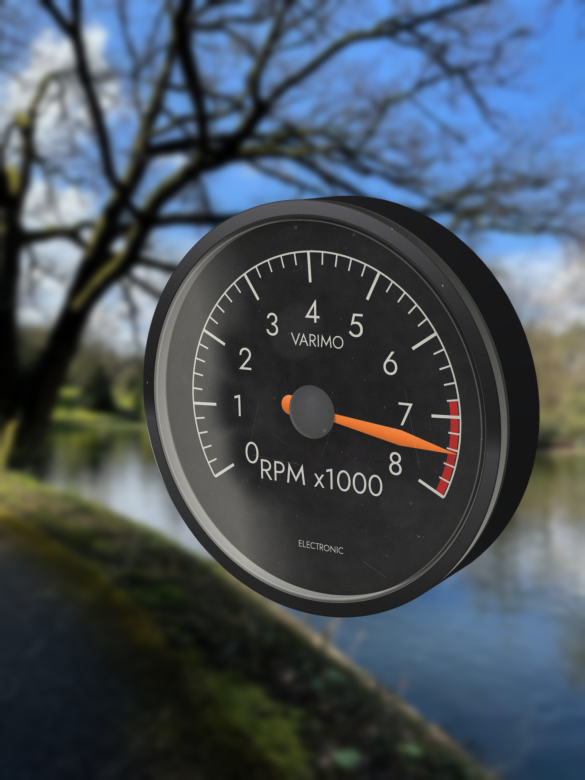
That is 7400 rpm
